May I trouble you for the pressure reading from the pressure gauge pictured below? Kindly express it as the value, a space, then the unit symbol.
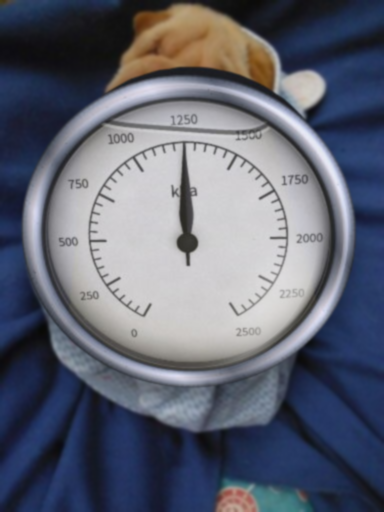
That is 1250 kPa
